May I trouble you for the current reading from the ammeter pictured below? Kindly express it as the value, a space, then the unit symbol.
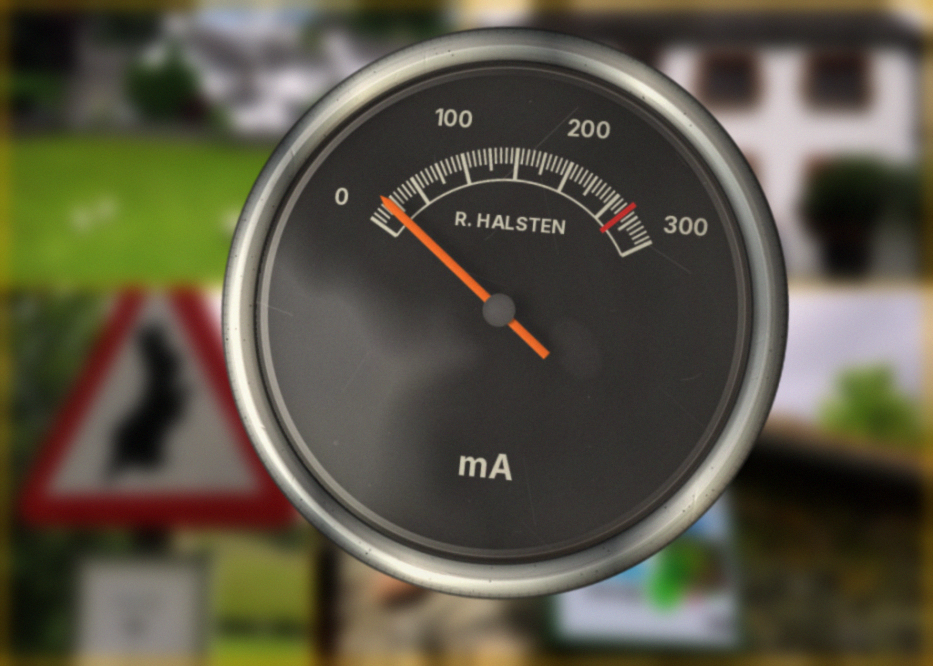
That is 20 mA
